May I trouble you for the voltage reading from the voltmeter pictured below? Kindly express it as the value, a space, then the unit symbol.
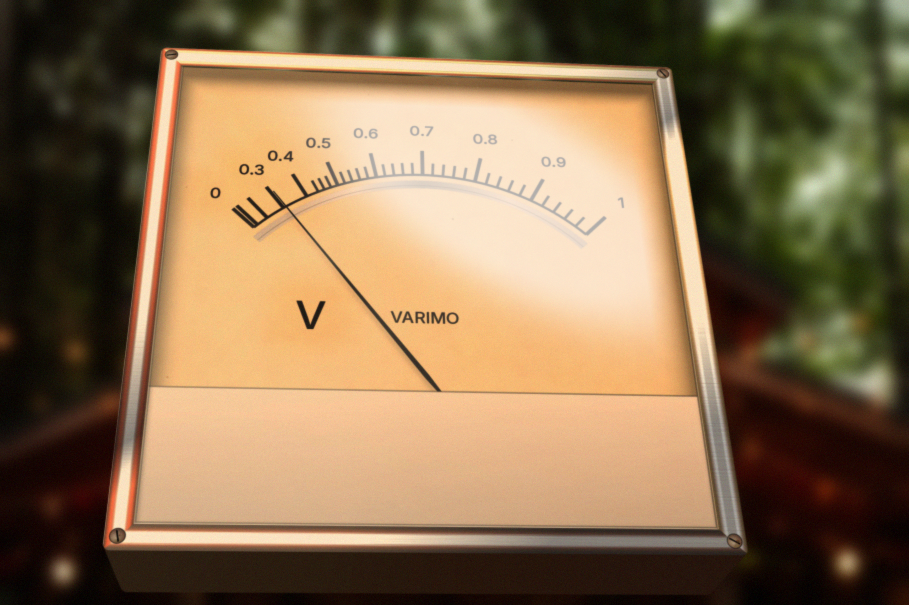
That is 0.3 V
